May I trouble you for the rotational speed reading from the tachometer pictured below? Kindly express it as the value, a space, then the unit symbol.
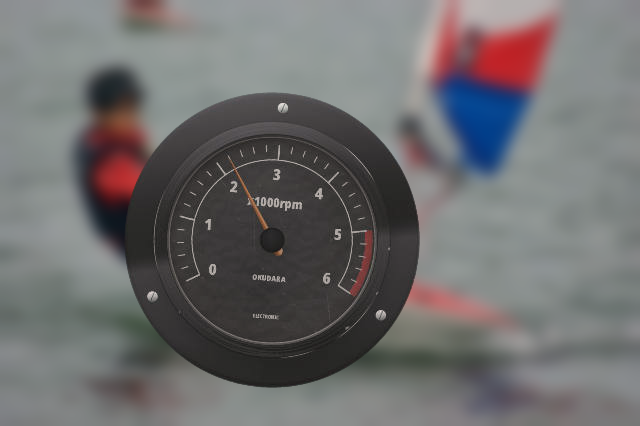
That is 2200 rpm
